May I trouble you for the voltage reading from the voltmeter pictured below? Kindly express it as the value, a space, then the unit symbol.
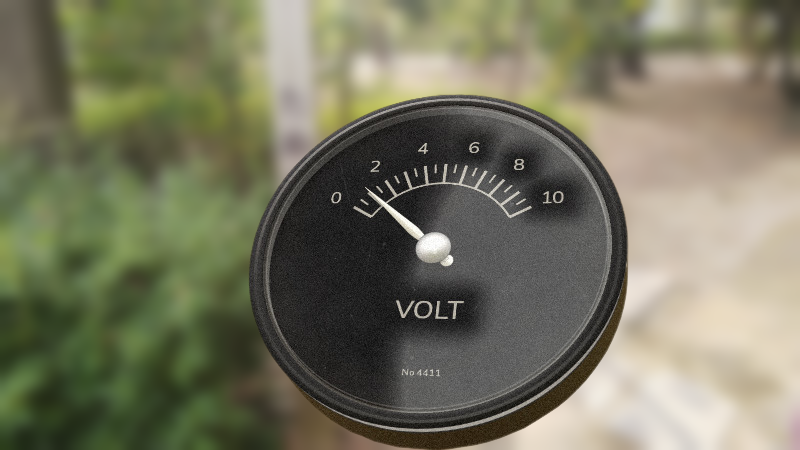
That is 1 V
